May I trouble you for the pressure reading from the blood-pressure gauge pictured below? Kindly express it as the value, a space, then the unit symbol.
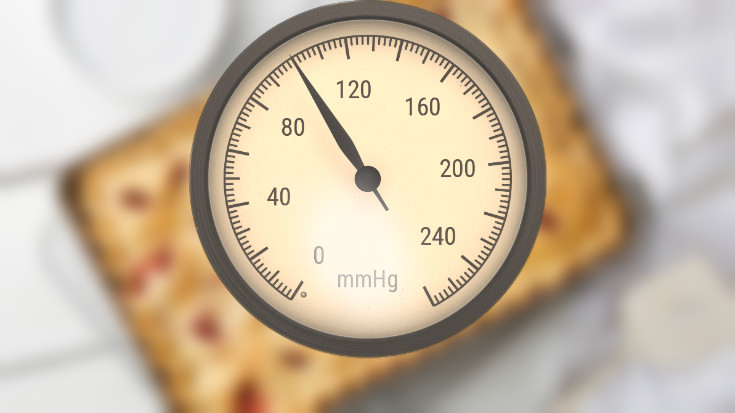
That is 100 mmHg
